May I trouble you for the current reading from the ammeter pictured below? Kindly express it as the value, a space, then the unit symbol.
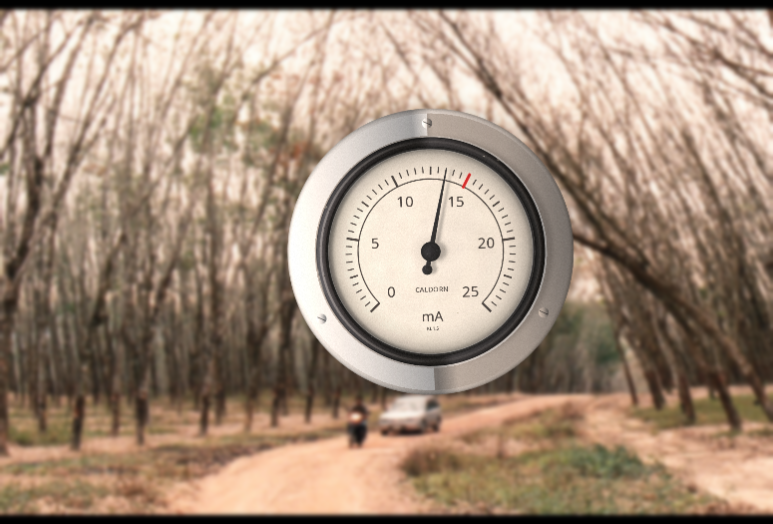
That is 13.5 mA
